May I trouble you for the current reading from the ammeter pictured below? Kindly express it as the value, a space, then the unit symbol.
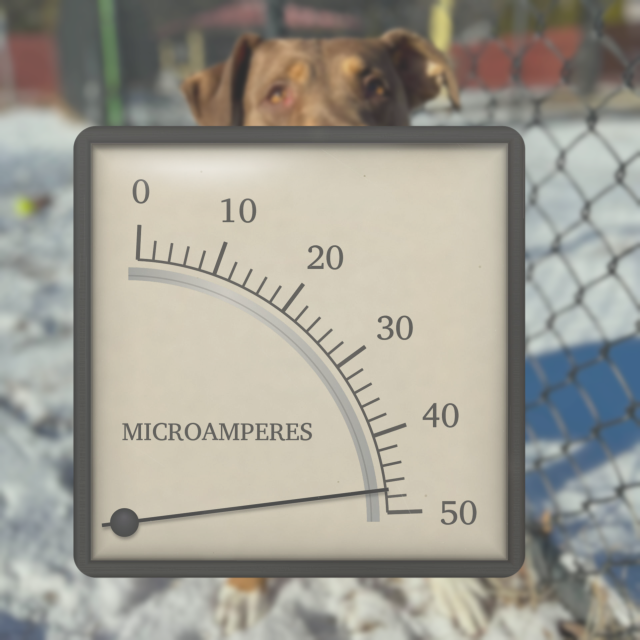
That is 47 µA
